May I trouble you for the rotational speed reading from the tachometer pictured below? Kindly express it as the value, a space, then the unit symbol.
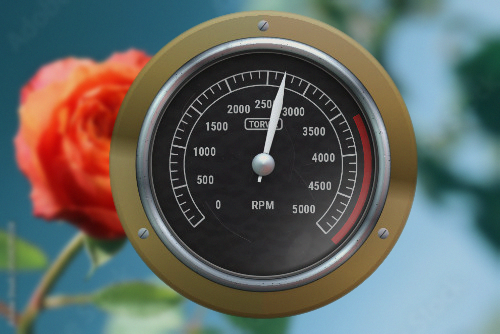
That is 2700 rpm
